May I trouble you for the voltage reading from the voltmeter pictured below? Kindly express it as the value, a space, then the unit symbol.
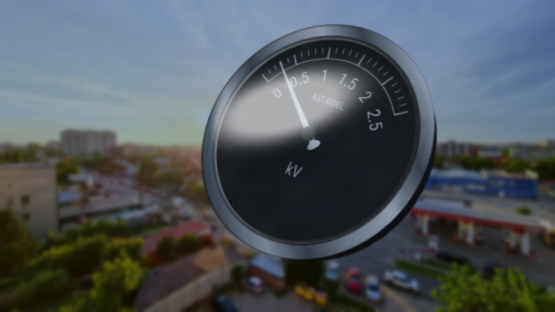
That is 0.3 kV
